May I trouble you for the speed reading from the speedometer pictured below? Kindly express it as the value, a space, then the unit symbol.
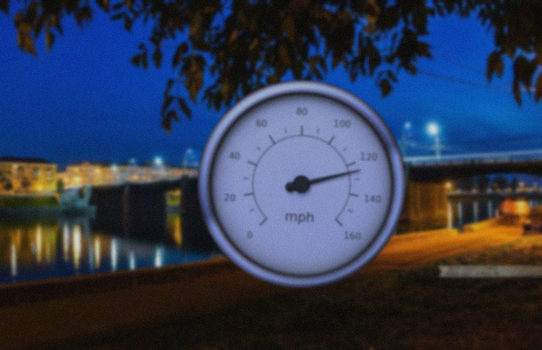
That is 125 mph
